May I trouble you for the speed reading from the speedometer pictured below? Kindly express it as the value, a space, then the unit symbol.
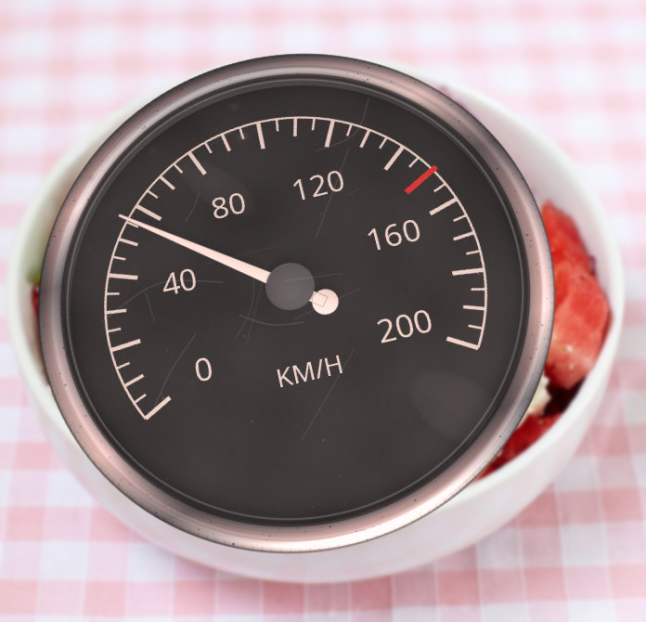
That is 55 km/h
